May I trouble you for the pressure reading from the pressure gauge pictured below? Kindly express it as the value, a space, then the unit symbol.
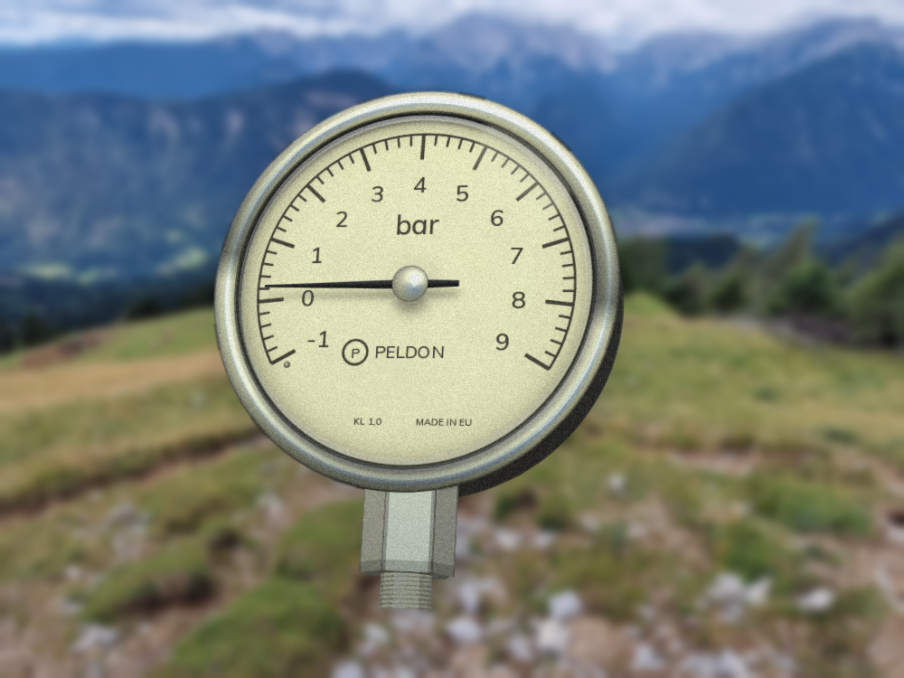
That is 0.2 bar
